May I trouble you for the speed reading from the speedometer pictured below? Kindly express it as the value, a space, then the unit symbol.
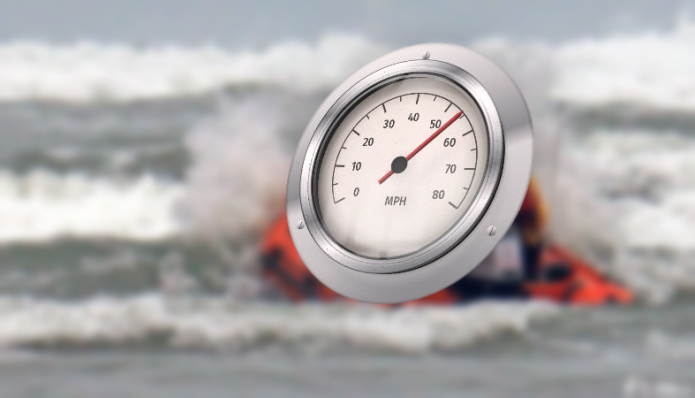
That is 55 mph
